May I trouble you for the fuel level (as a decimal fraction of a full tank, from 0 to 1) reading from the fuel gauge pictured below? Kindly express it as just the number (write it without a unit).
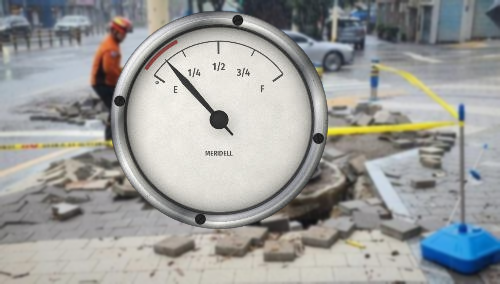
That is 0.125
